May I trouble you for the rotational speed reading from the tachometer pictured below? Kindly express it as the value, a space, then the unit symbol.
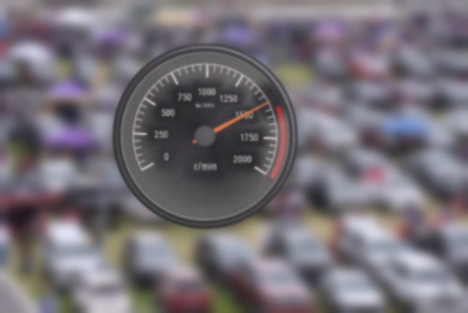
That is 1500 rpm
